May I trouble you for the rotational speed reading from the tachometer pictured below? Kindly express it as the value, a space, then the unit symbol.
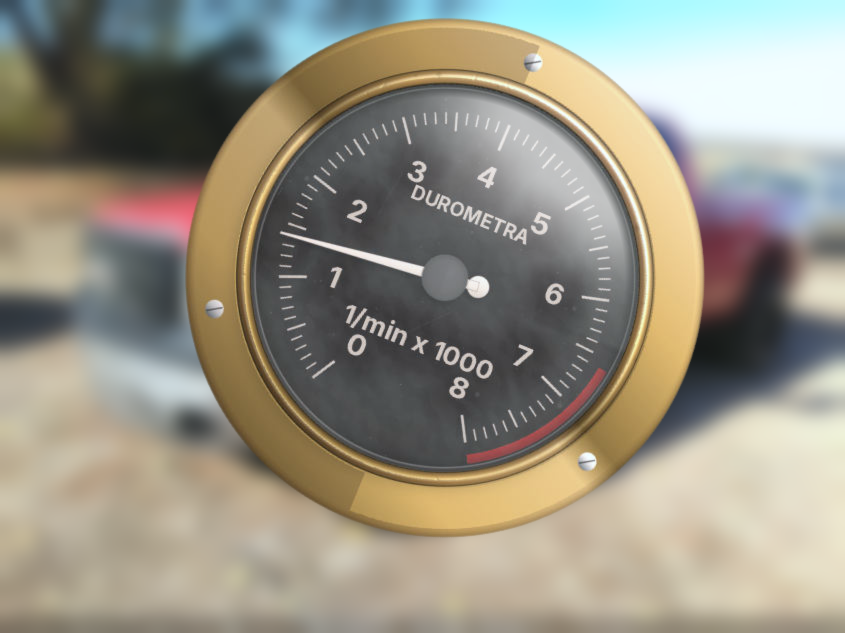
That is 1400 rpm
